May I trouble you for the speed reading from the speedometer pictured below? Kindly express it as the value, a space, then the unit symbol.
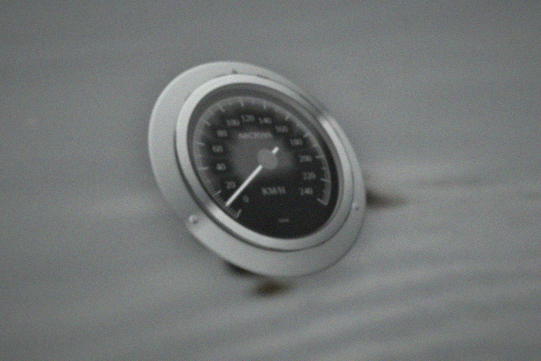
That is 10 km/h
